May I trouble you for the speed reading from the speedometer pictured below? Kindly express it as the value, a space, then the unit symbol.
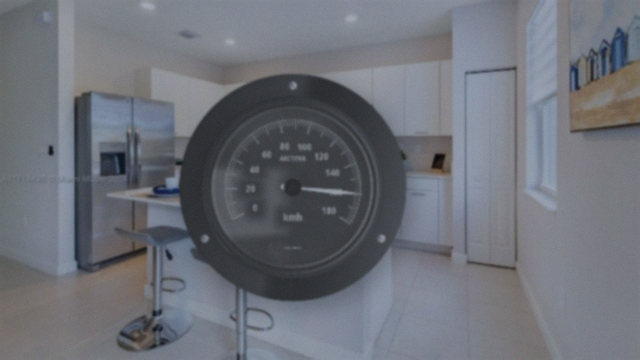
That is 160 km/h
